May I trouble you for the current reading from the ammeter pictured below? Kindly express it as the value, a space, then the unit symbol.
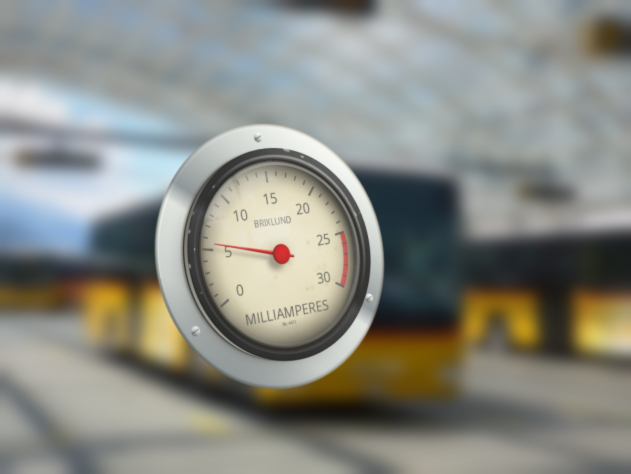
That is 5.5 mA
